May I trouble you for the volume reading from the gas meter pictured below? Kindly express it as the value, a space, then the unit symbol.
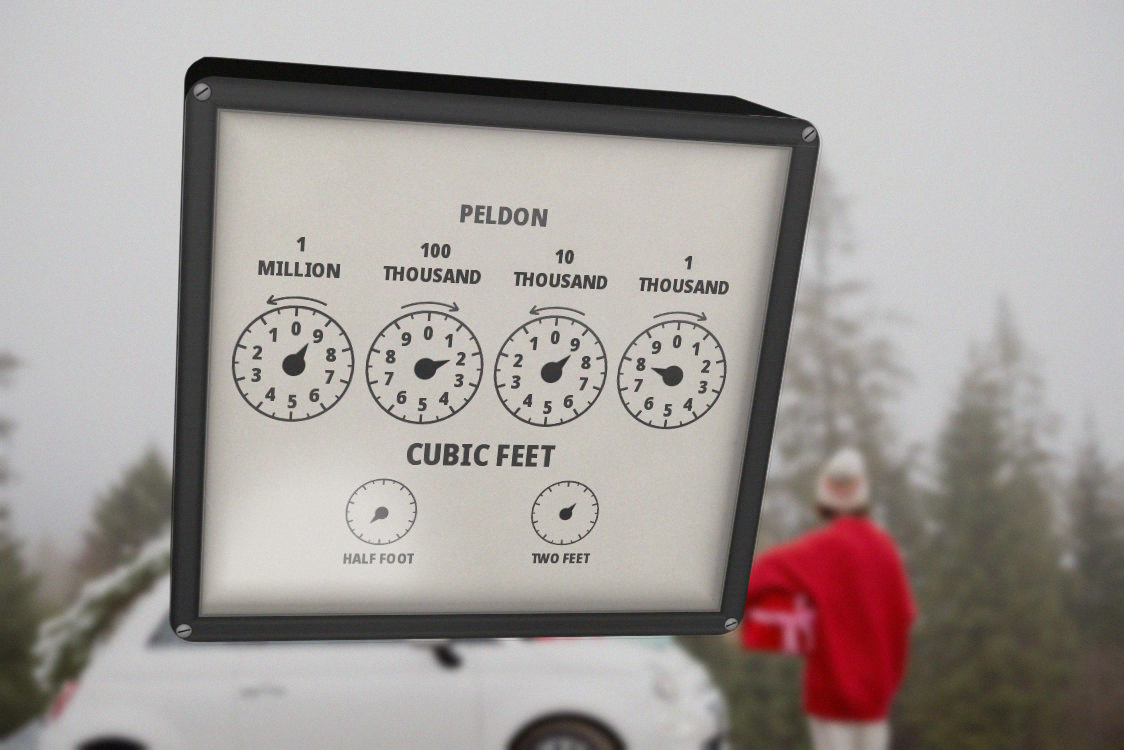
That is 918800 ft³
